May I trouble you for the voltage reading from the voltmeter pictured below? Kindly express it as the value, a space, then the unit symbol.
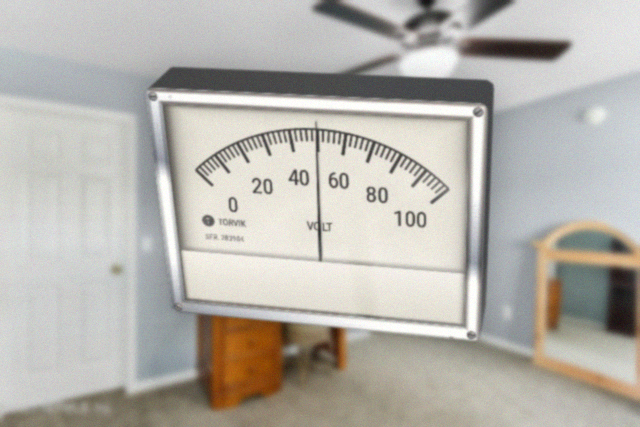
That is 50 V
